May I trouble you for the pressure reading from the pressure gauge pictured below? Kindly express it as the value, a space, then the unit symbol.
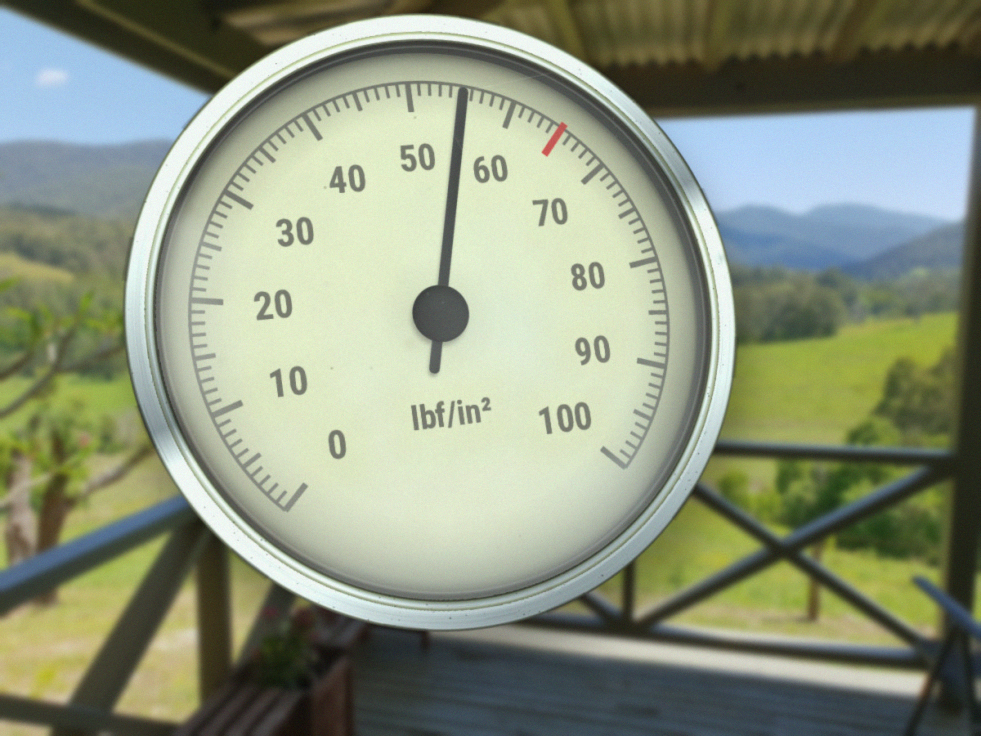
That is 55 psi
